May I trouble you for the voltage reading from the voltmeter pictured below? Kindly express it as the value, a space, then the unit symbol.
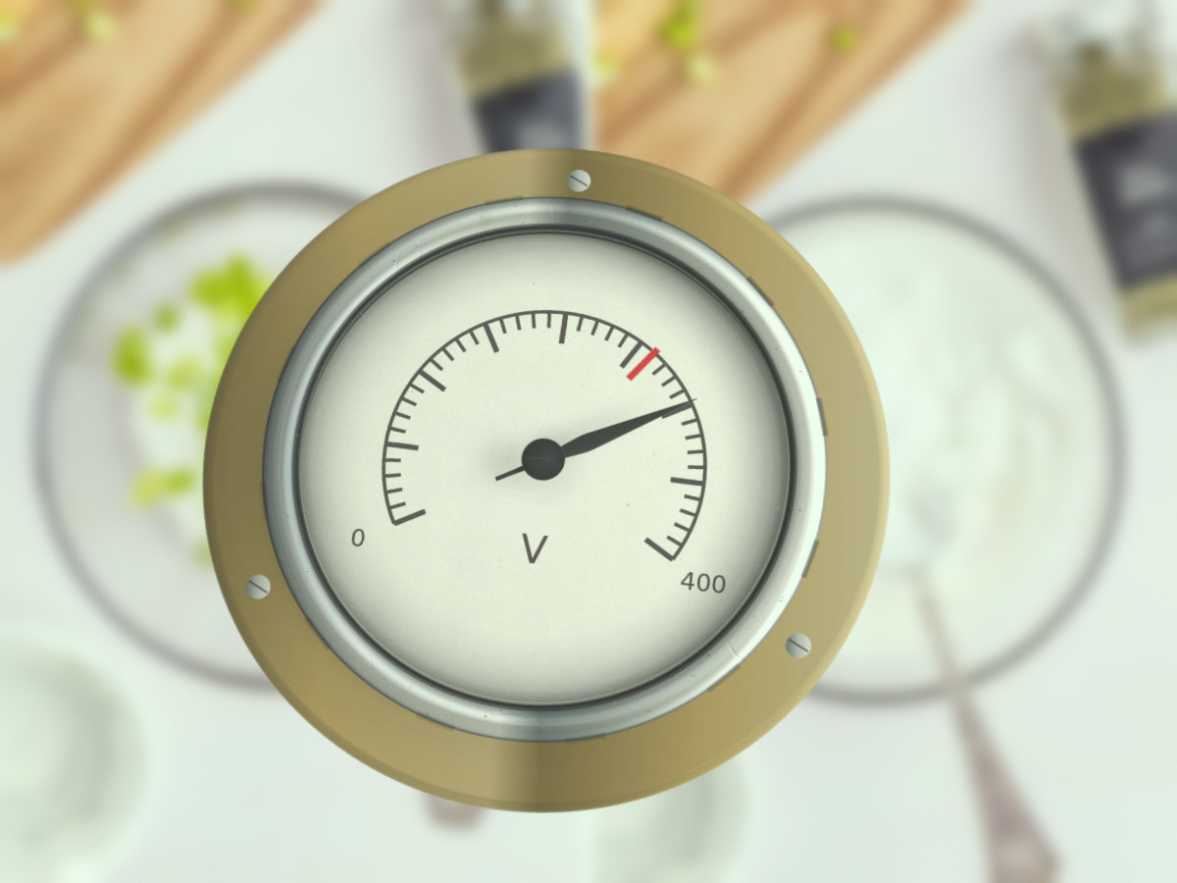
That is 300 V
